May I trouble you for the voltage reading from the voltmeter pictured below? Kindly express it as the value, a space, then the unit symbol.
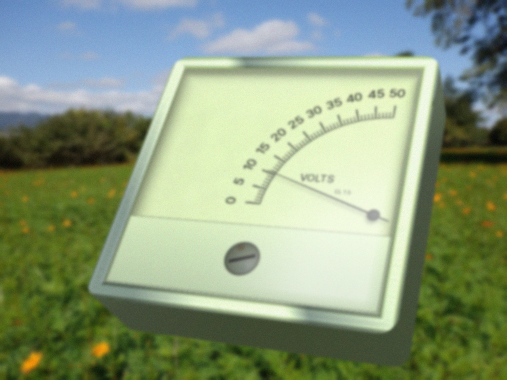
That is 10 V
